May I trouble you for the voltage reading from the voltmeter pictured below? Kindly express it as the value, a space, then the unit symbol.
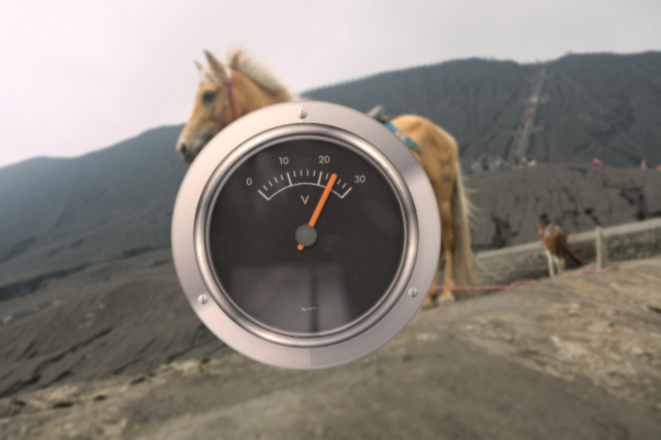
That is 24 V
